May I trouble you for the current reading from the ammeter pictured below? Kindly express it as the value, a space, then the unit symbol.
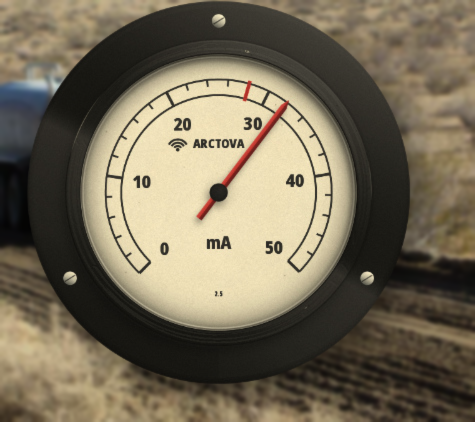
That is 32 mA
